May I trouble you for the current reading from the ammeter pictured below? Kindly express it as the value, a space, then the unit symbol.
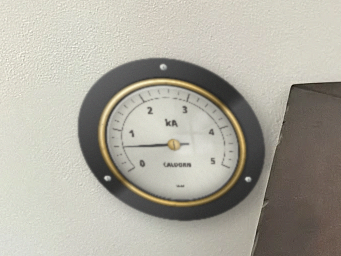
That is 0.6 kA
